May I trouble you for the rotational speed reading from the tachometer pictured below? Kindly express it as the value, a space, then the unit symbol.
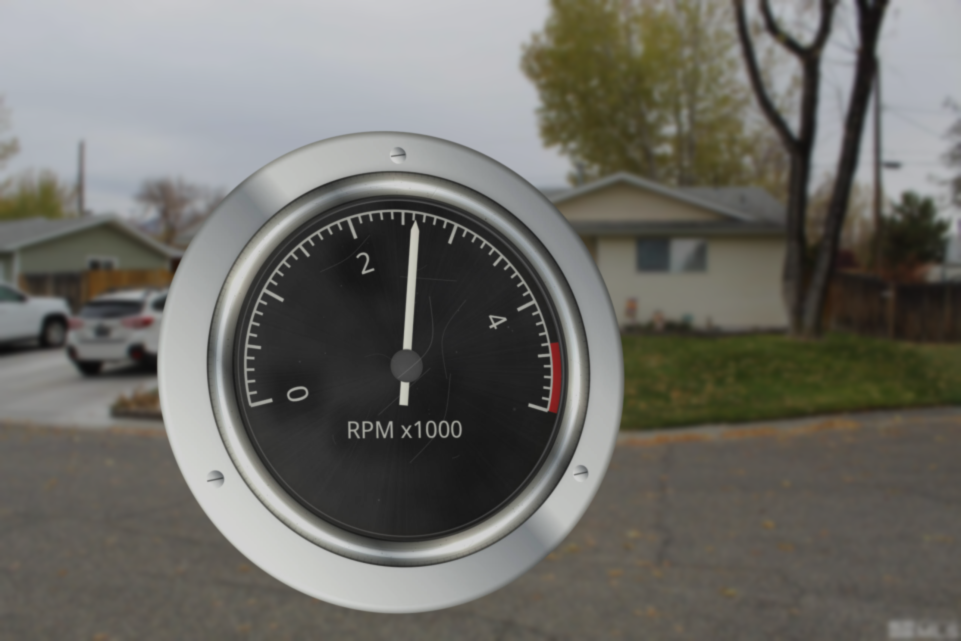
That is 2600 rpm
